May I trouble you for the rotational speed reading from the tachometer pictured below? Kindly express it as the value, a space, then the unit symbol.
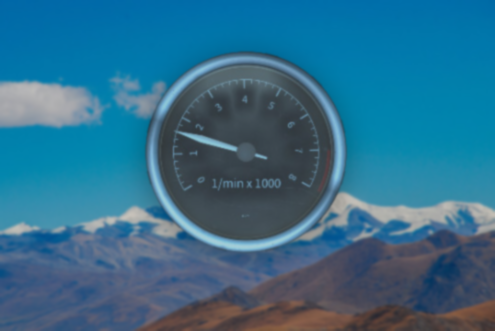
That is 1600 rpm
